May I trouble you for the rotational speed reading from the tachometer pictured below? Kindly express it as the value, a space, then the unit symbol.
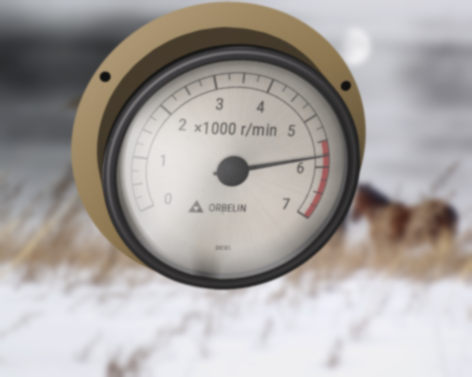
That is 5750 rpm
